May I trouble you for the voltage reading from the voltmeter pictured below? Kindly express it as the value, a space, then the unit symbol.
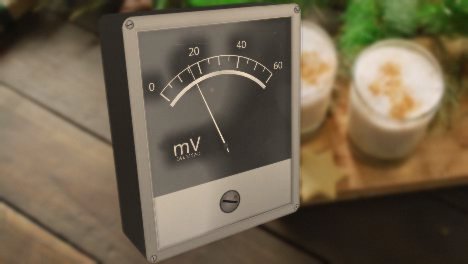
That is 15 mV
